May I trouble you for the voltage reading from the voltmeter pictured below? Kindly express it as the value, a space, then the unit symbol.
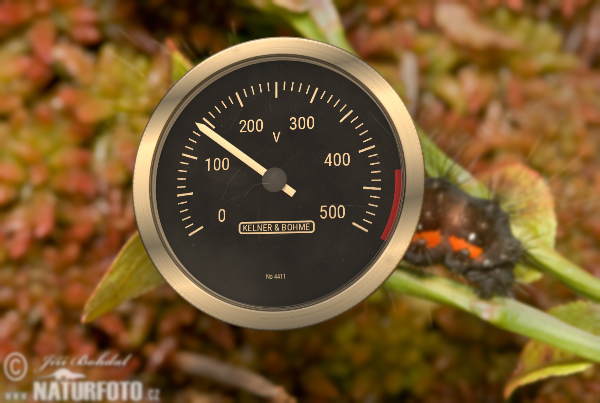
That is 140 V
